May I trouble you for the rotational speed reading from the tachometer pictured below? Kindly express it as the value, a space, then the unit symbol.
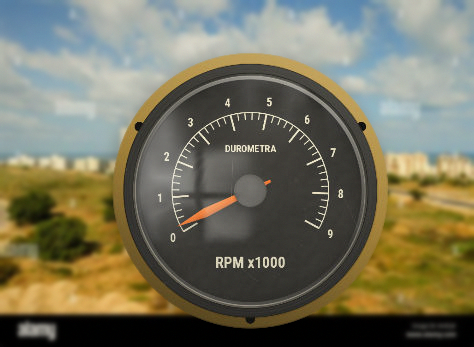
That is 200 rpm
